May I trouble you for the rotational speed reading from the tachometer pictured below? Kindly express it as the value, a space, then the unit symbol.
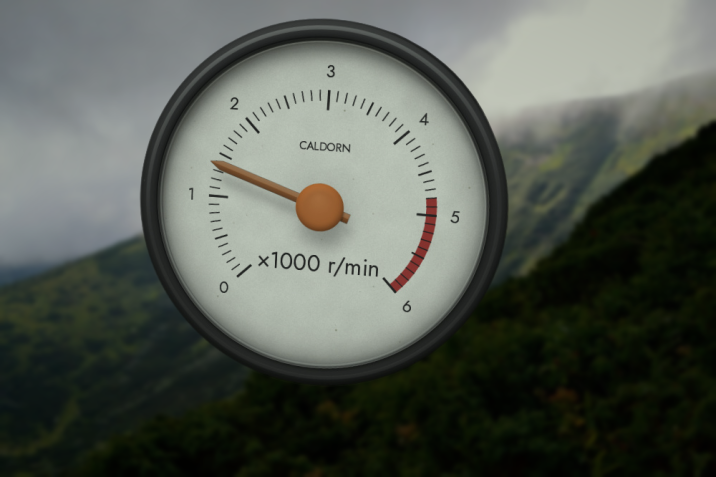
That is 1400 rpm
